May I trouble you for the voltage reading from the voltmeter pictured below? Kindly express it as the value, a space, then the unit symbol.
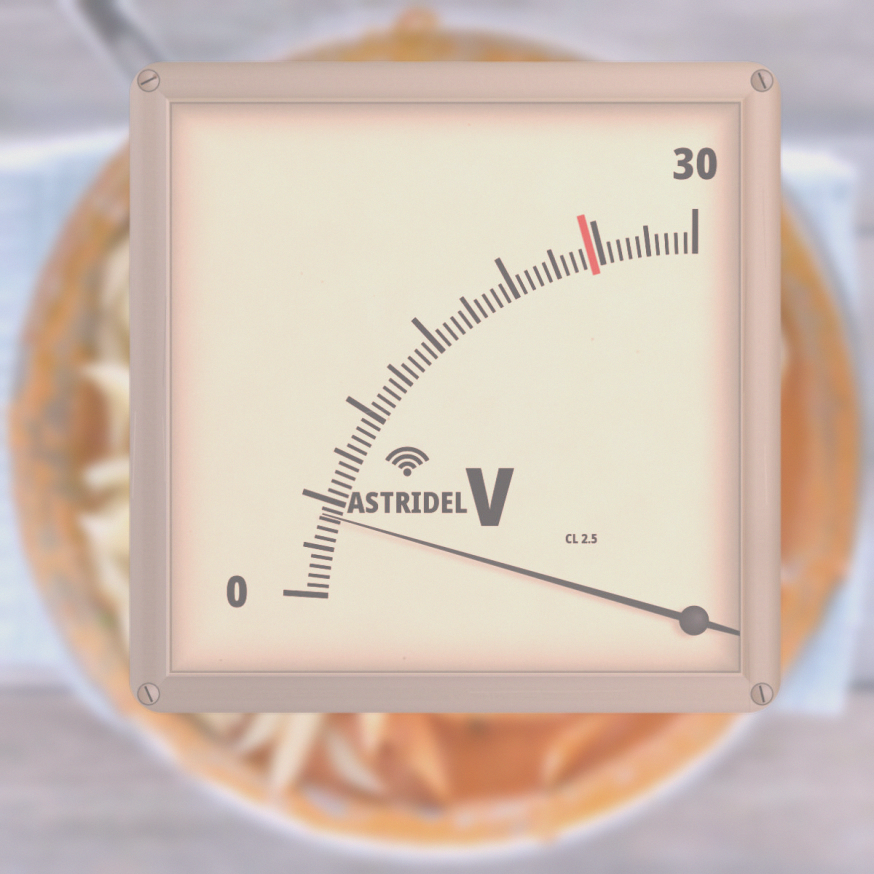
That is 4.25 V
